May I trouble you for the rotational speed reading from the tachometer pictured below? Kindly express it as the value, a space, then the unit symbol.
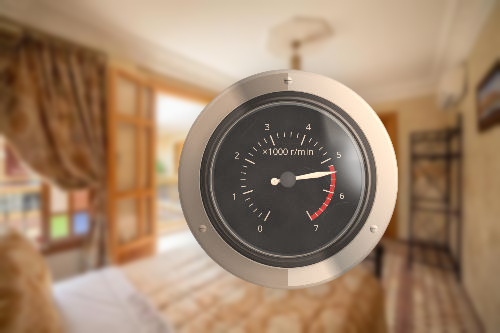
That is 5400 rpm
